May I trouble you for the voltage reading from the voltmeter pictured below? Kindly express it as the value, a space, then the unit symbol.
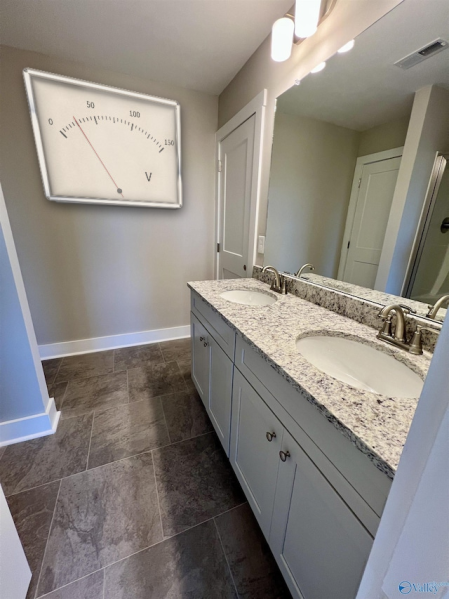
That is 25 V
